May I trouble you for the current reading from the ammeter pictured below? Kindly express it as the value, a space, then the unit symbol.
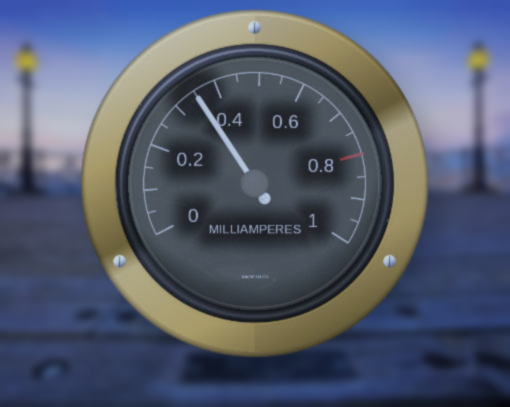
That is 0.35 mA
